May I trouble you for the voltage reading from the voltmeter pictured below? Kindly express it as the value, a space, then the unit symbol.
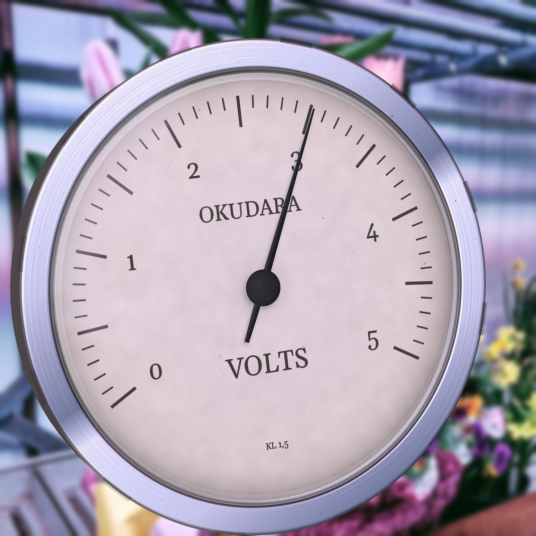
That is 3 V
